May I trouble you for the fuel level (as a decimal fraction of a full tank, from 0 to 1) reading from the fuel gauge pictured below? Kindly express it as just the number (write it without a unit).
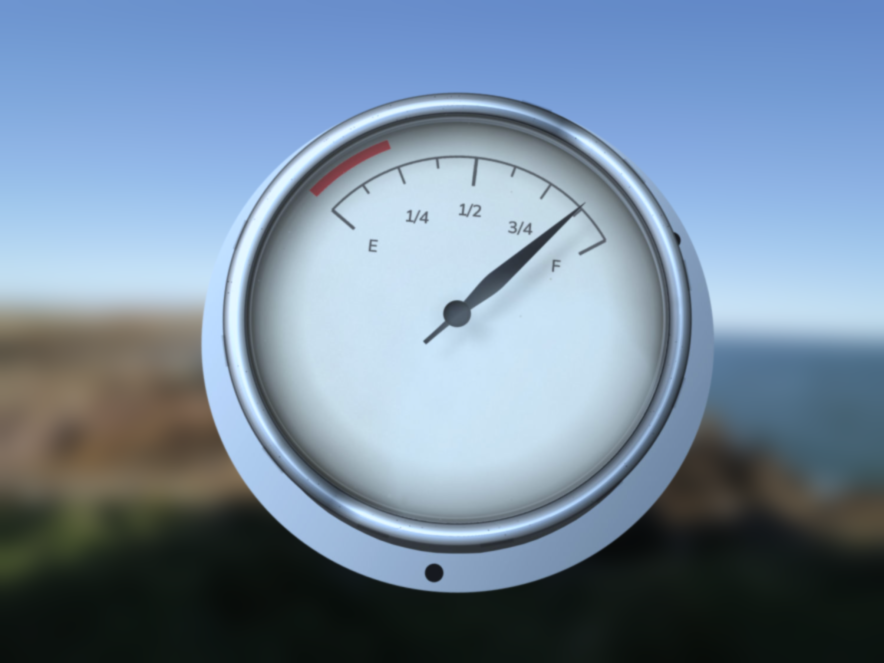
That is 0.875
